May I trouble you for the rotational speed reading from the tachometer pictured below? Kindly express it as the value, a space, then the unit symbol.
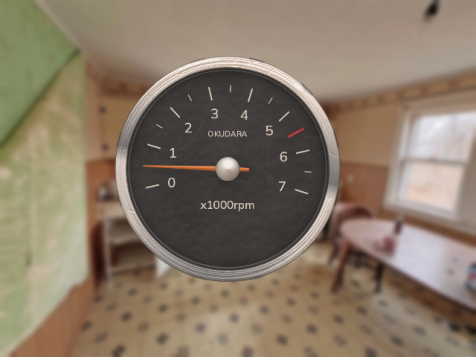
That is 500 rpm
